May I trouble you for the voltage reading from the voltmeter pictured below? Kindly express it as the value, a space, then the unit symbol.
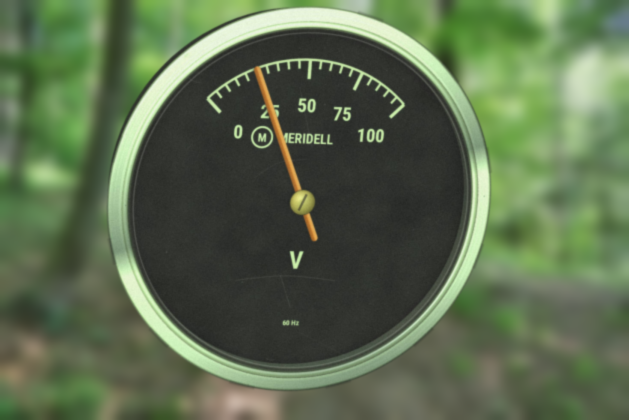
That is 25 V
